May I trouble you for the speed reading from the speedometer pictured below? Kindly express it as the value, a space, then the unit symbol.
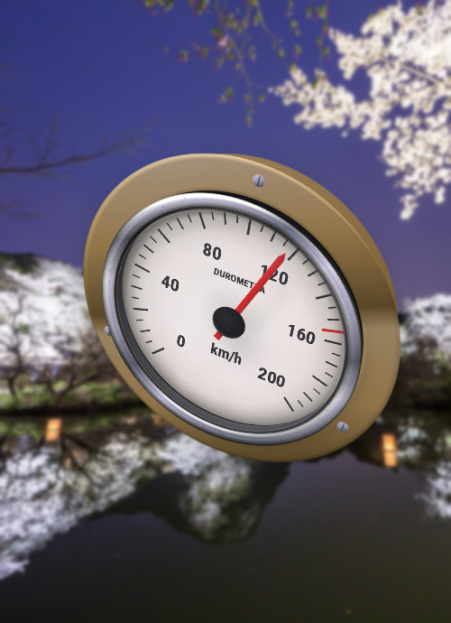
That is 117.5 km/h
